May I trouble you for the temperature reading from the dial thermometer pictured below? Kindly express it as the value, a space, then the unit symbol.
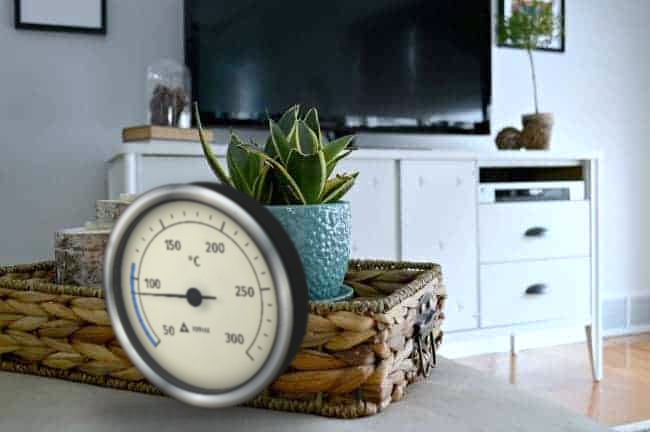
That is 90 °C
